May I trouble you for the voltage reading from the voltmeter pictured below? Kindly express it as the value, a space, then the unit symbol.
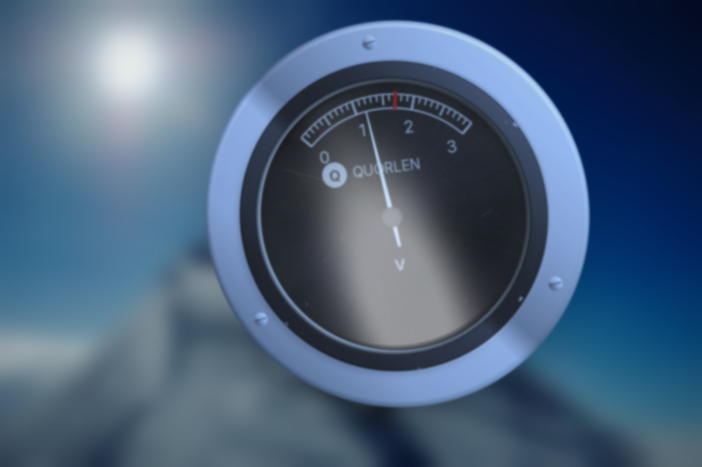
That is 1.2 V
